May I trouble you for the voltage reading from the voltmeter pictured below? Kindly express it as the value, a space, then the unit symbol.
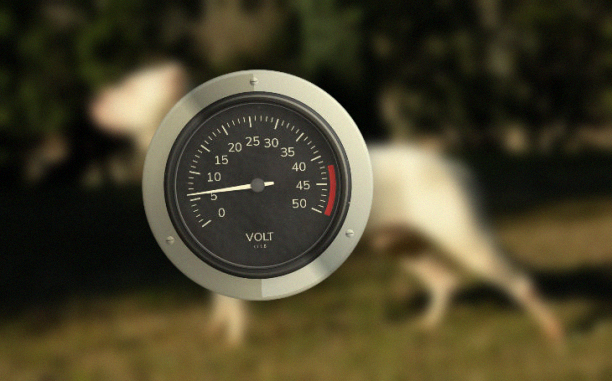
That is 6 V
